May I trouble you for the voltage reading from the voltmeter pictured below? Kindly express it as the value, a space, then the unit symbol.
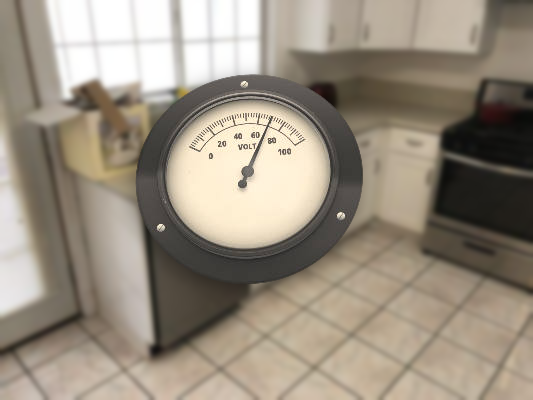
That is 70 V
